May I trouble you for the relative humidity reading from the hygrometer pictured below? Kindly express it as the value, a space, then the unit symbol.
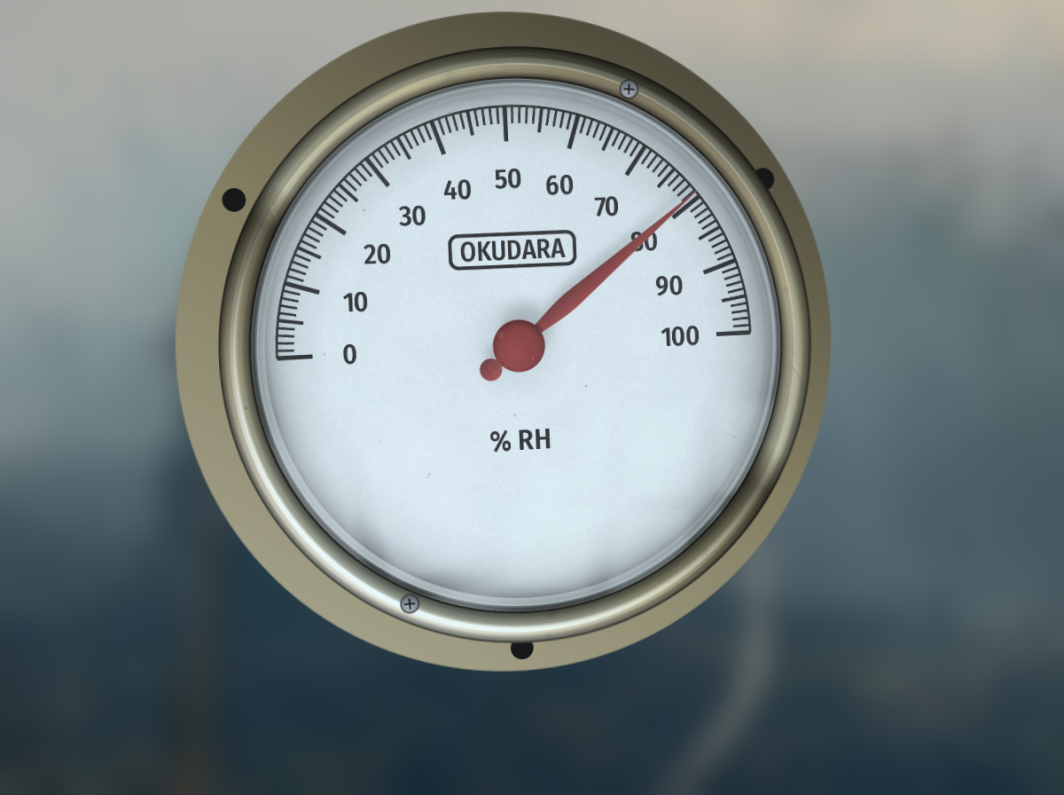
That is 79 %
